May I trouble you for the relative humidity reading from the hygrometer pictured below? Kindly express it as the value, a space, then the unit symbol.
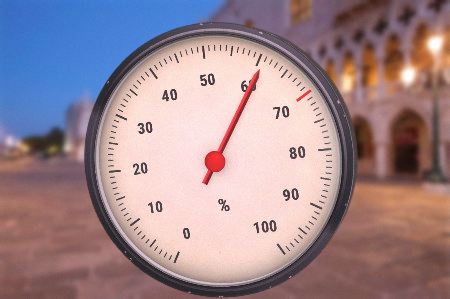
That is 61 %
